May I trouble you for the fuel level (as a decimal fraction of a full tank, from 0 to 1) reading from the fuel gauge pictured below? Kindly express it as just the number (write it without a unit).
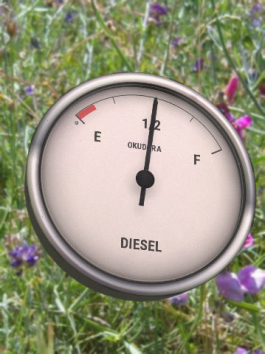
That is 0.5
